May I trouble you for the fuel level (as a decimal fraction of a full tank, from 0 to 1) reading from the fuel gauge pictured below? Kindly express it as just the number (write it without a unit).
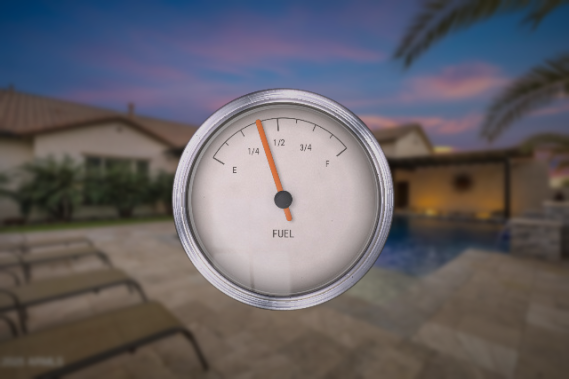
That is 0.375
